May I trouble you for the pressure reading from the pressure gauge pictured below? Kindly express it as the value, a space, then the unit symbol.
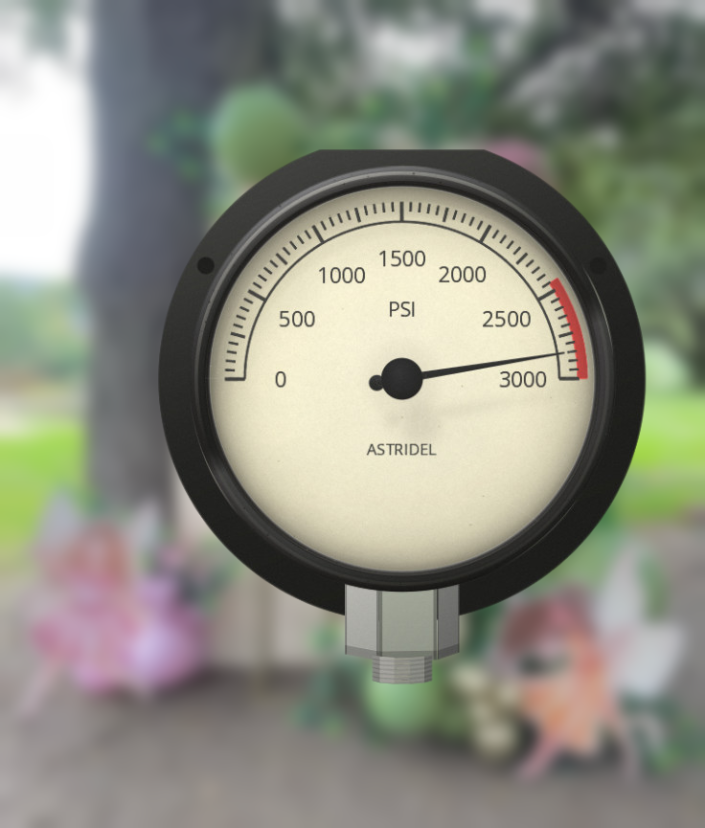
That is 2850 psi
